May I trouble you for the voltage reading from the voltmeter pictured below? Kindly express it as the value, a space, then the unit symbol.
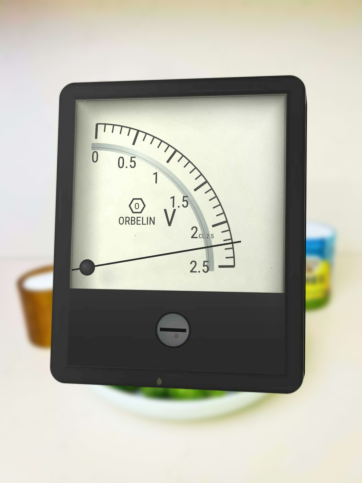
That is 2.25 V
